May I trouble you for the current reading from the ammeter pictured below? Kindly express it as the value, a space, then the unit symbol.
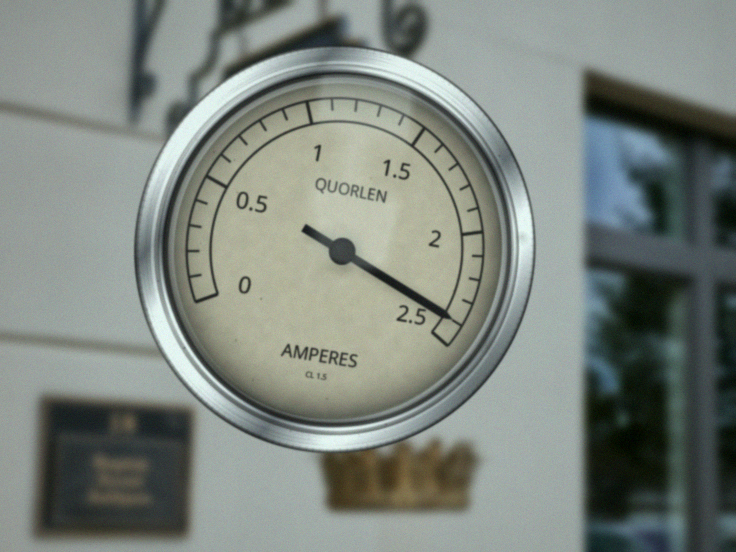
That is 2.4 A
